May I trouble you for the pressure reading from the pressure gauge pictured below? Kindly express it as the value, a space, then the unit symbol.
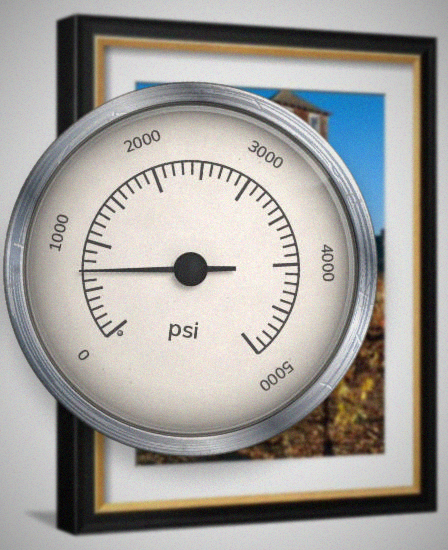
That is 700 psi
